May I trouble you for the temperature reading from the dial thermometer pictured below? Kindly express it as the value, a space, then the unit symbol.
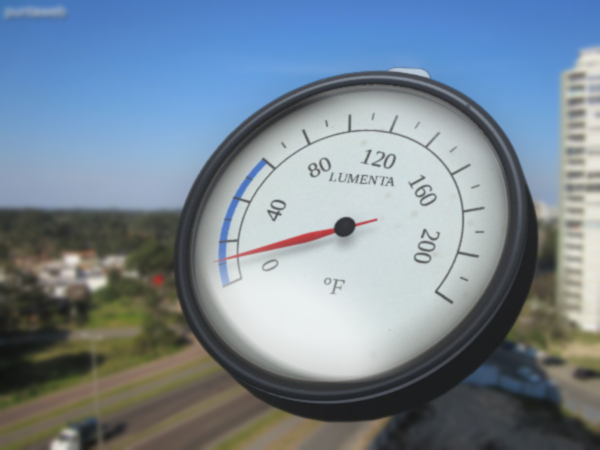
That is 10 °F
